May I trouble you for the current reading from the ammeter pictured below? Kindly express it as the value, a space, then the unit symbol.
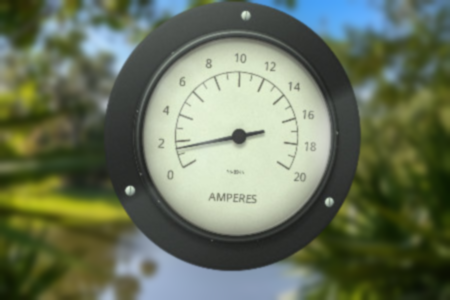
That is 1.5 A
